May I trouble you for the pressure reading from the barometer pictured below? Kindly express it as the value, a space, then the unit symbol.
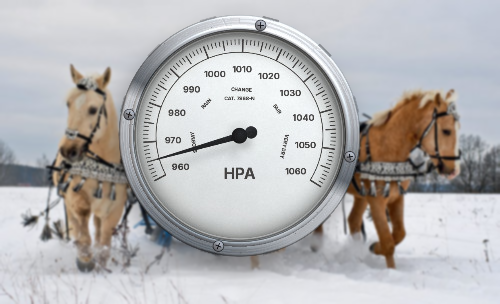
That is 965 hPa
